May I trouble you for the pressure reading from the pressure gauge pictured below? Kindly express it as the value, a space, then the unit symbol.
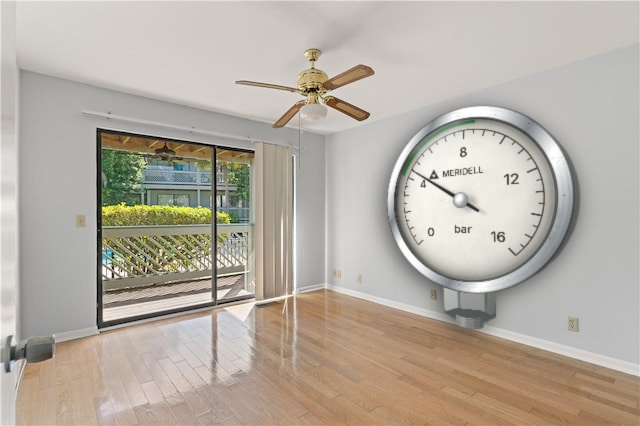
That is 4.5 bar
